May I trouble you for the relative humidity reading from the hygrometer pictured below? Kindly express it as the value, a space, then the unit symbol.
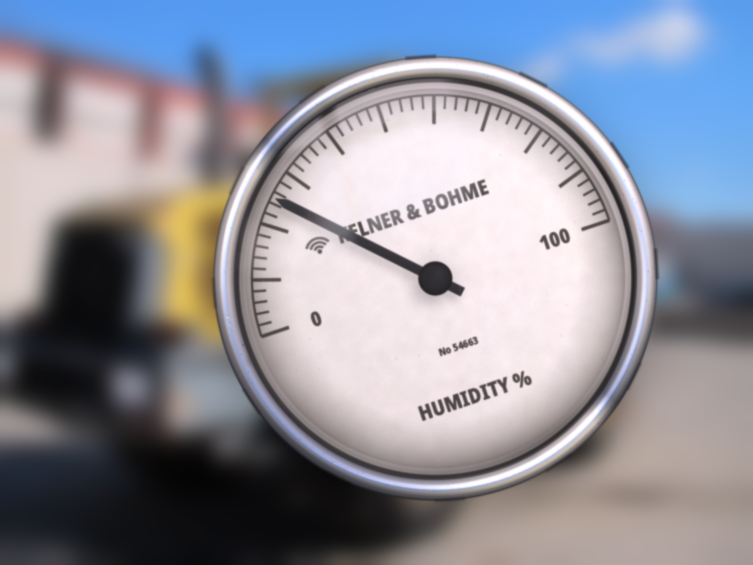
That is 25 %
